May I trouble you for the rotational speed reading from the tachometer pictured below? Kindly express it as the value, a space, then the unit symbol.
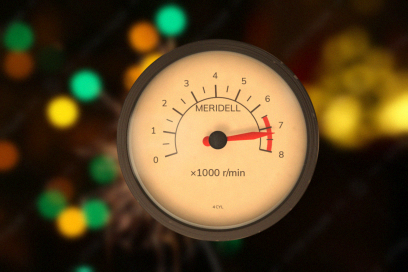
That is 7250 rpm
